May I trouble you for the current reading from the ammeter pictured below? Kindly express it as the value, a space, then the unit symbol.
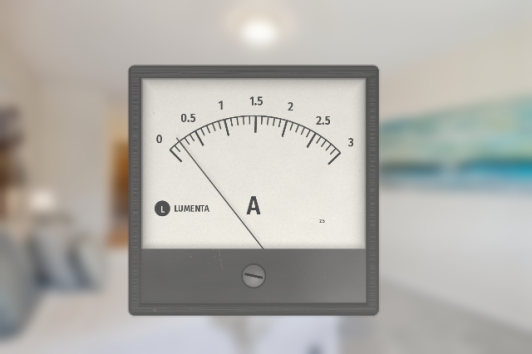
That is 0.2 A
